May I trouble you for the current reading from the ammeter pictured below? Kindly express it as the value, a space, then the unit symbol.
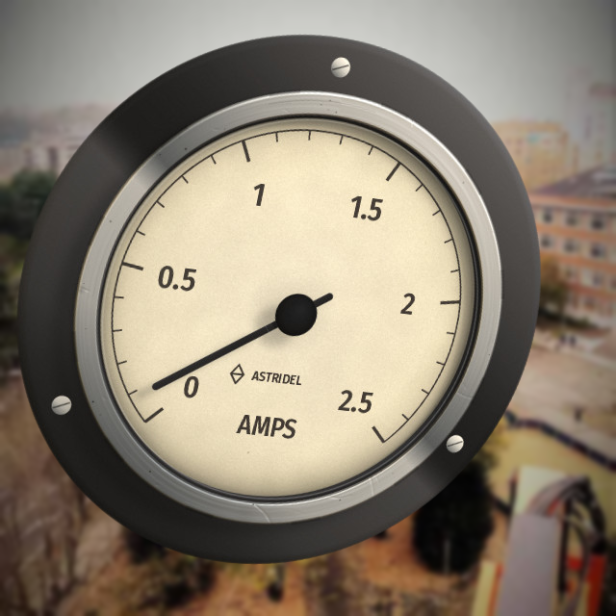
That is 0.1 A
